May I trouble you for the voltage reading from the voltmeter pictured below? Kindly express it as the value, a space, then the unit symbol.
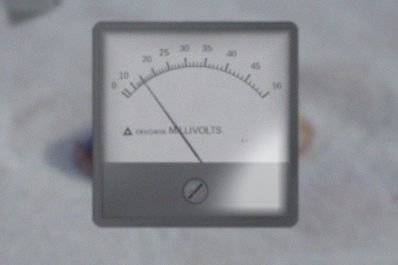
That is 15 mV
